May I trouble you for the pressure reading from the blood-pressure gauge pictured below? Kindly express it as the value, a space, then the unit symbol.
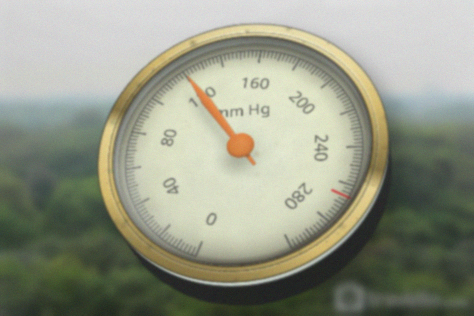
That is 120 mmHg
